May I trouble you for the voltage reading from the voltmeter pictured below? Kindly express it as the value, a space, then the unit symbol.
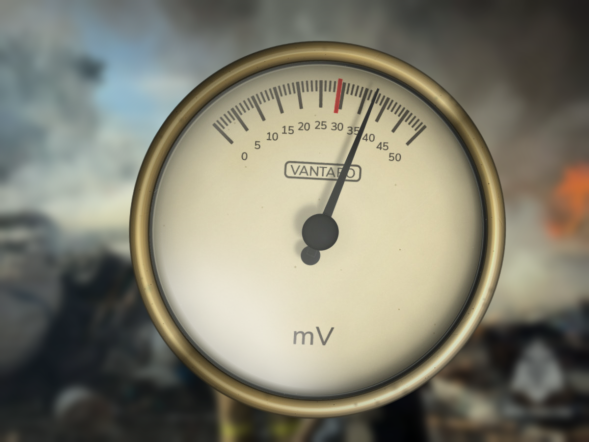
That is 37 mV
